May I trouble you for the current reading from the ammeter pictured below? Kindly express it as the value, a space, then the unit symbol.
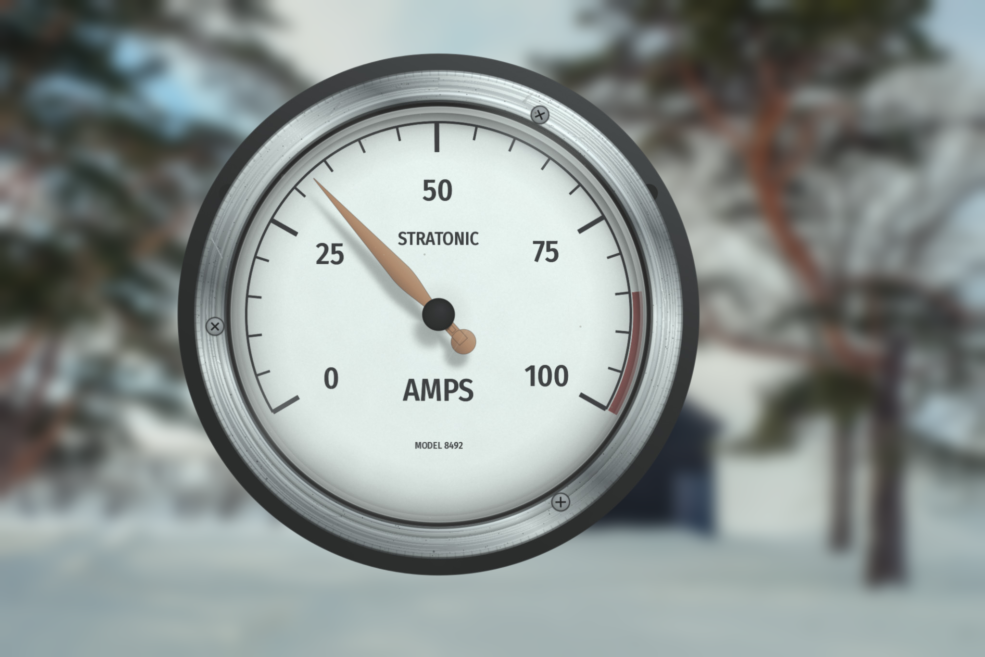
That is 32.5 A
